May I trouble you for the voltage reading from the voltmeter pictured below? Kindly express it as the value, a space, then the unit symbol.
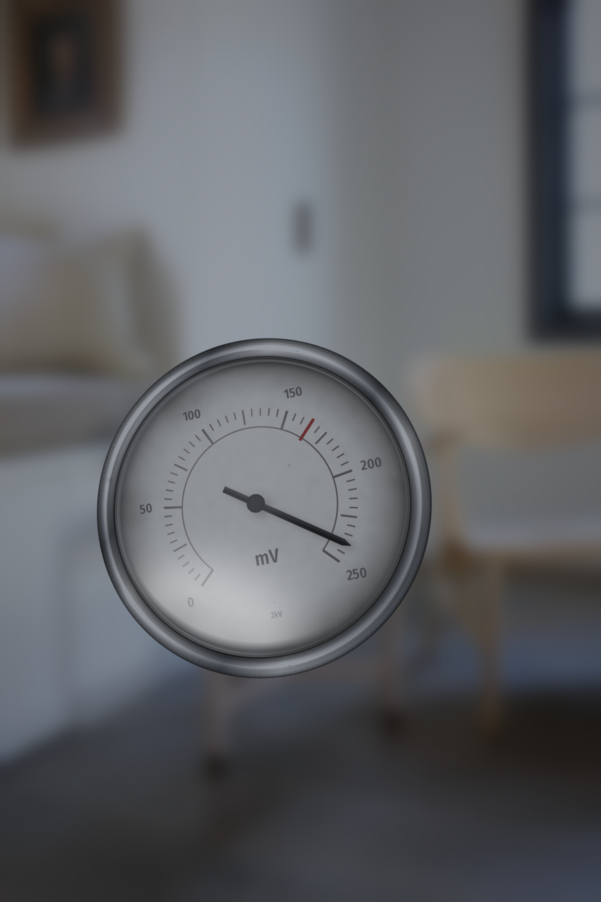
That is 240 mV
